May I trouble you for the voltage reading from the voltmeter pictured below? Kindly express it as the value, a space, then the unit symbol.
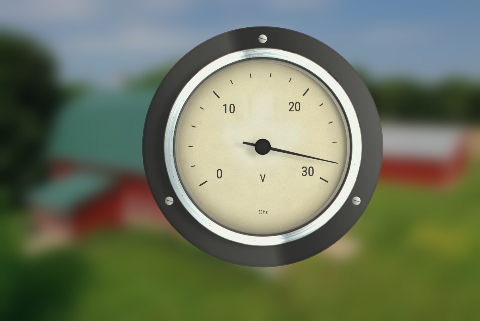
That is 28 V
